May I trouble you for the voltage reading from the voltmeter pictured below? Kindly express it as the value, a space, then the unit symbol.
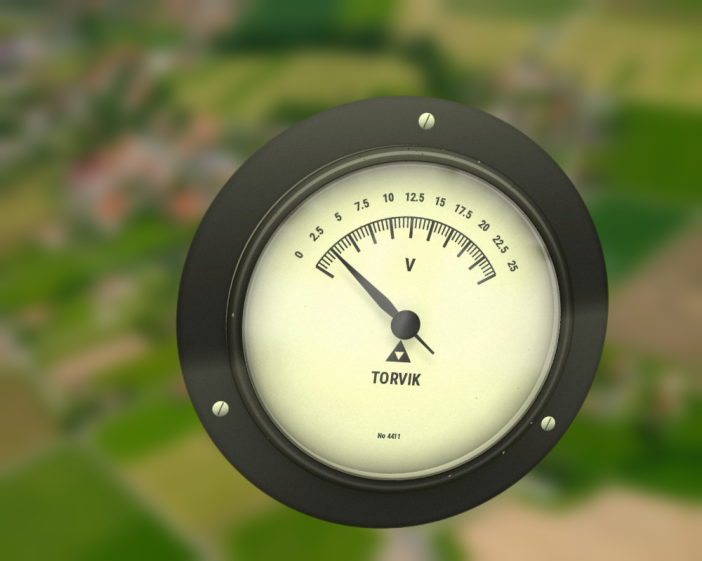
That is 2.5 V
